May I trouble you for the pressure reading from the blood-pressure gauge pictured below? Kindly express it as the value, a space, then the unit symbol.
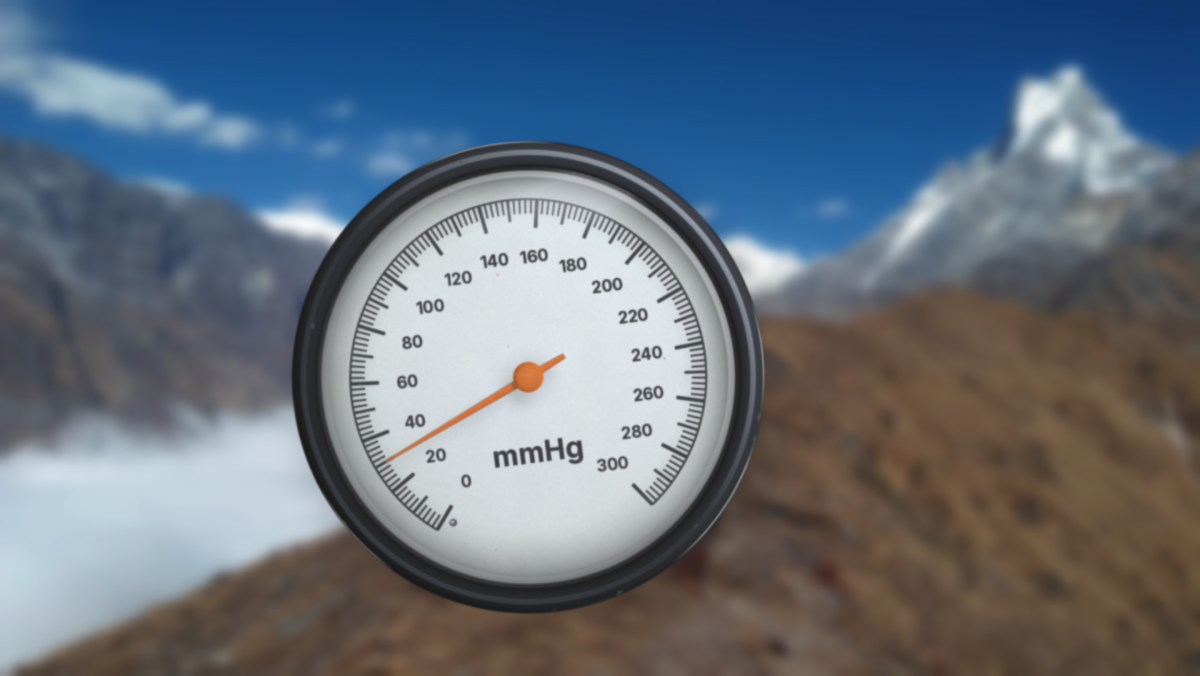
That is 30 mmHg
